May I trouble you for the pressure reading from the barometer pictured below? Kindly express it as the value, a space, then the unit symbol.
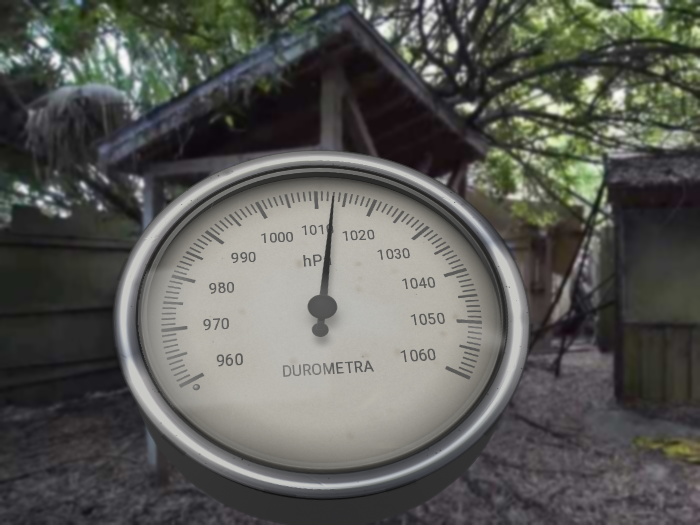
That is 1013 hPa
